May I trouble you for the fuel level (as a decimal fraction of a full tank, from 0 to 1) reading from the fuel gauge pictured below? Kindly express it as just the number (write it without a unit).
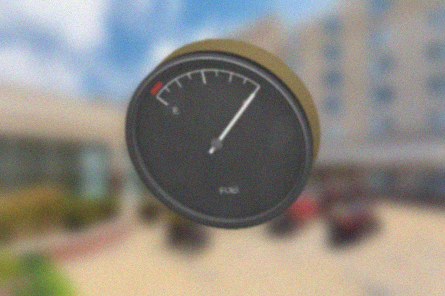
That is 1
